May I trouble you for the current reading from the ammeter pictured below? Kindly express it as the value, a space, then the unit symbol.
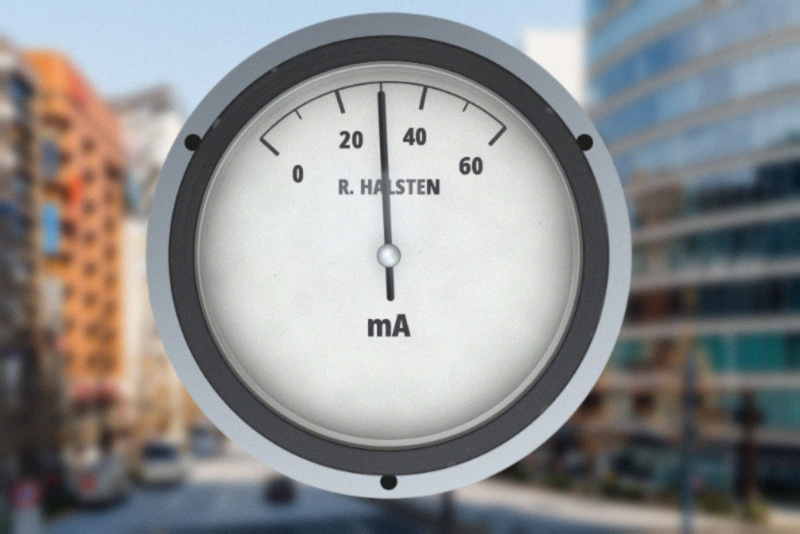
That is 30 mA
